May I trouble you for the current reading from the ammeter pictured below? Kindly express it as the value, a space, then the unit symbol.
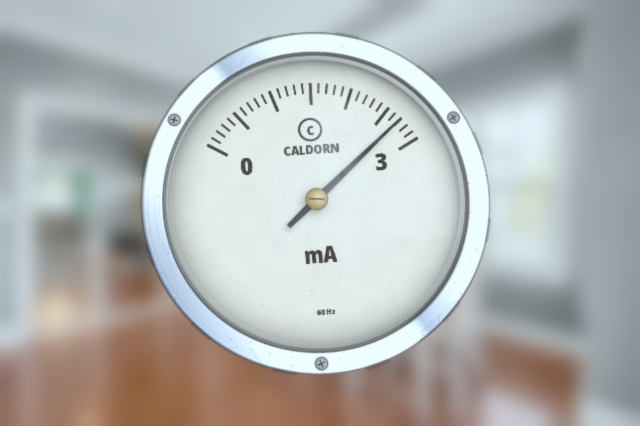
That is 2.7 mA
